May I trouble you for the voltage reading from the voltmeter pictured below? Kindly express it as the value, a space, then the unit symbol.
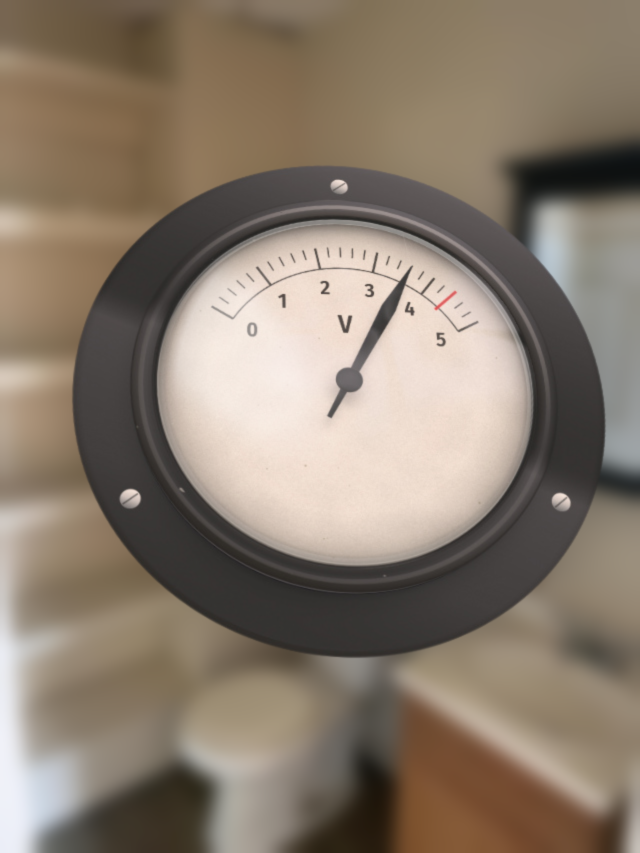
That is 3.6 V
